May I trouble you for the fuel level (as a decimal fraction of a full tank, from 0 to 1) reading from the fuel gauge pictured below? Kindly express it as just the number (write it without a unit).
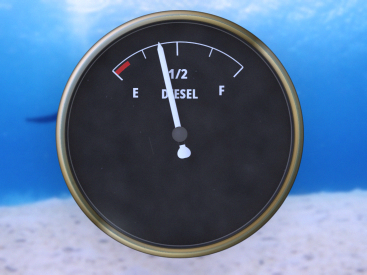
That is 0.375
